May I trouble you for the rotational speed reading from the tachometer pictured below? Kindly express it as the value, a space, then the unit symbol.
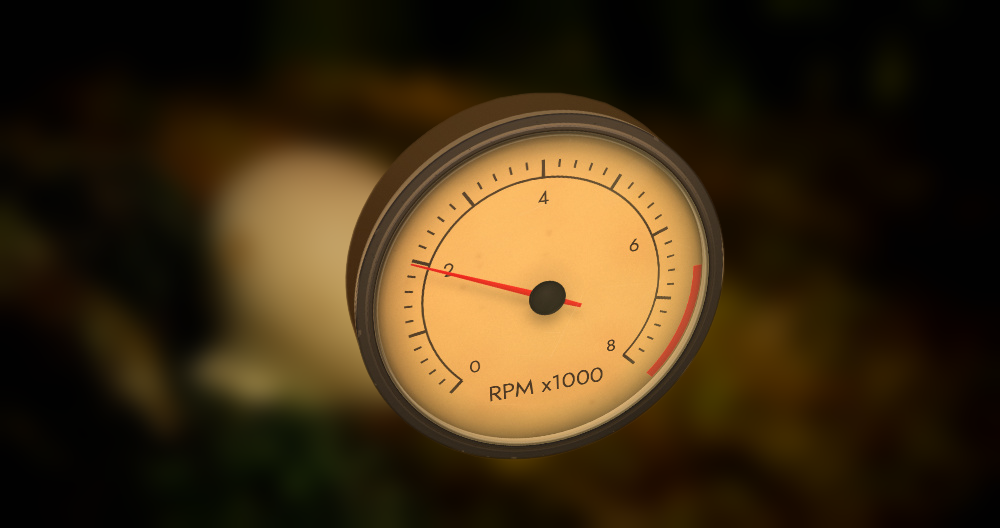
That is 2000 rpm
